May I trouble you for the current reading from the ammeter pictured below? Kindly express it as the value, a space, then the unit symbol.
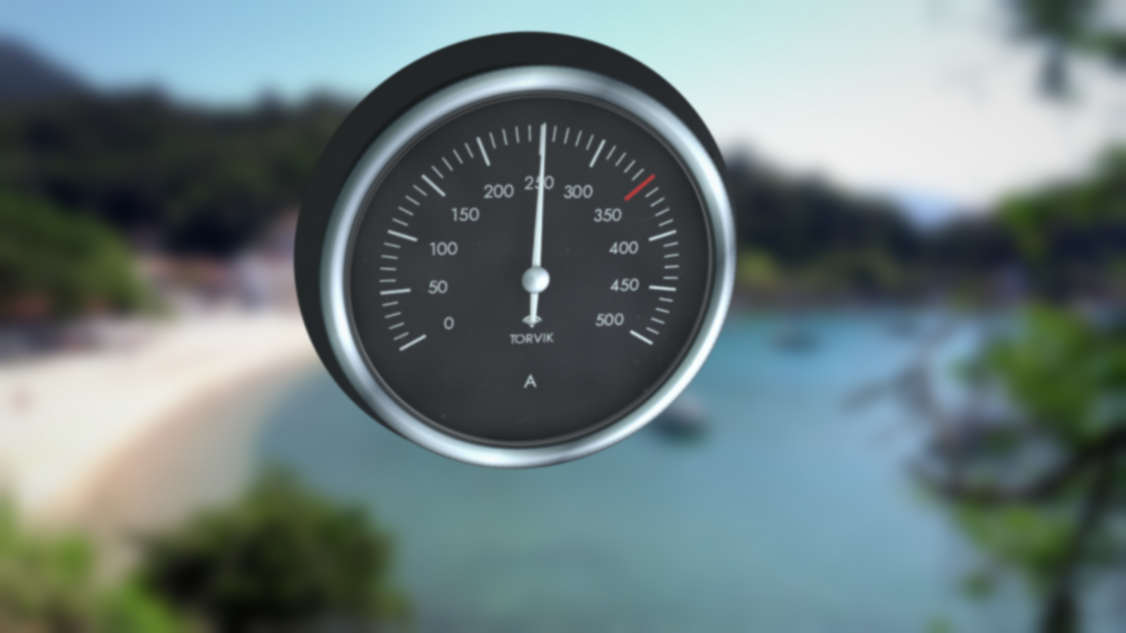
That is 250 A
